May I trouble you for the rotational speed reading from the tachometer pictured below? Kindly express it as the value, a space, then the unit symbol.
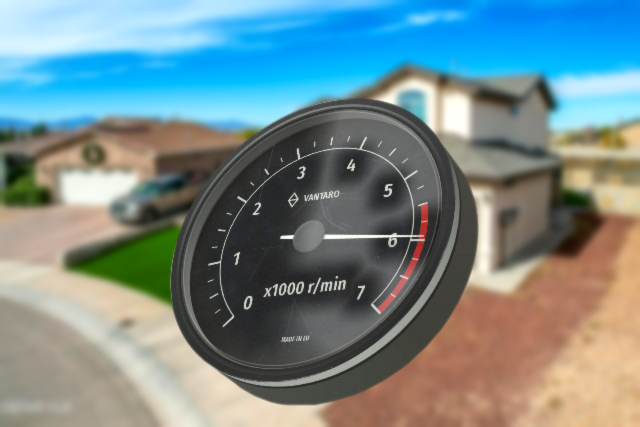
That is 6000 rpm
